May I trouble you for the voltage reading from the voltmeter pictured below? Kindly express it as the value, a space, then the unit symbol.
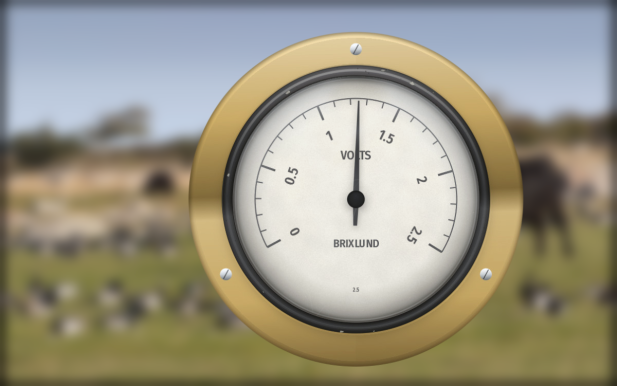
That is 1.25 V
